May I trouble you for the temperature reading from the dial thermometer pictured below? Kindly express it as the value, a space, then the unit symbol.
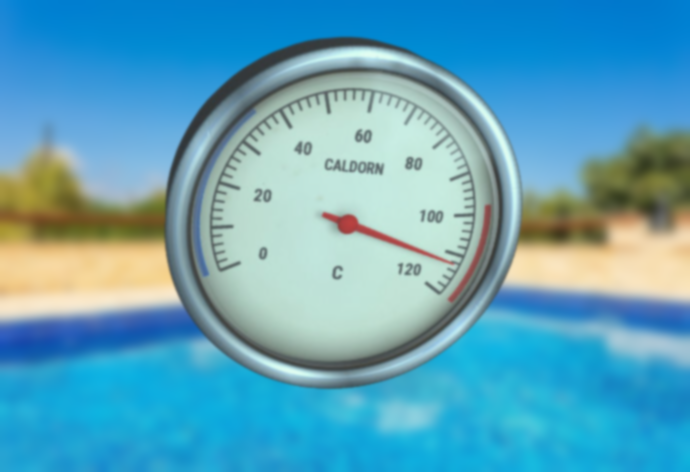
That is 112 °C
